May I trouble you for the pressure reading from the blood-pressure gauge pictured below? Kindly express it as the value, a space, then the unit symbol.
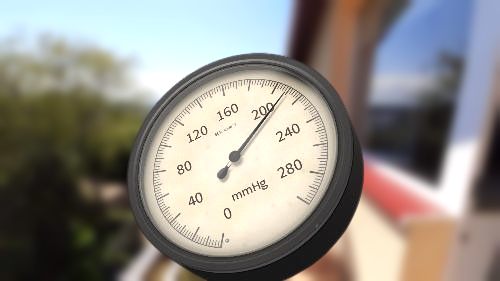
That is 210 mmHg
